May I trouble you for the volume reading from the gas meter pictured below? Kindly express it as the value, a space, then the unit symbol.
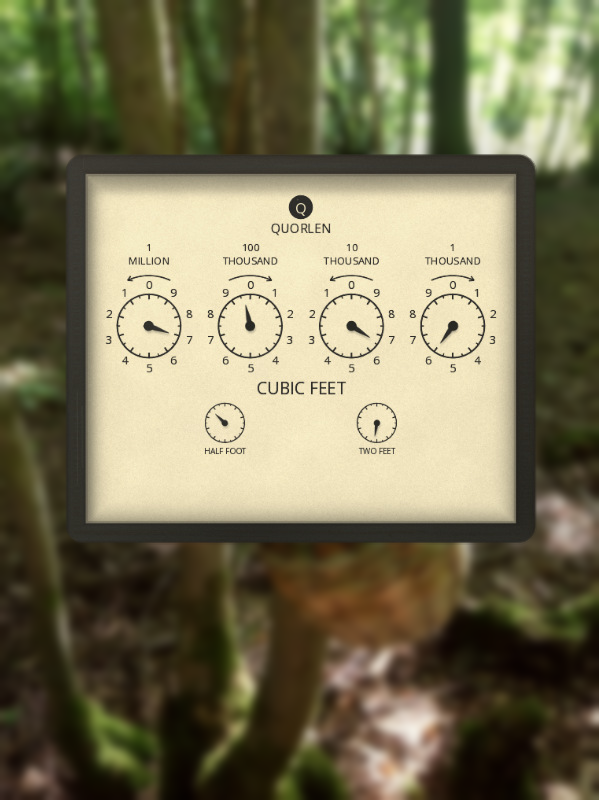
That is 696600 ft³
